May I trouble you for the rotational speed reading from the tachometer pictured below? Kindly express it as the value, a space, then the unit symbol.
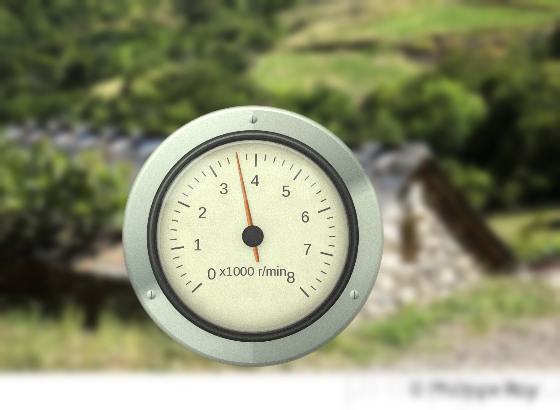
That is 3600 rpm
